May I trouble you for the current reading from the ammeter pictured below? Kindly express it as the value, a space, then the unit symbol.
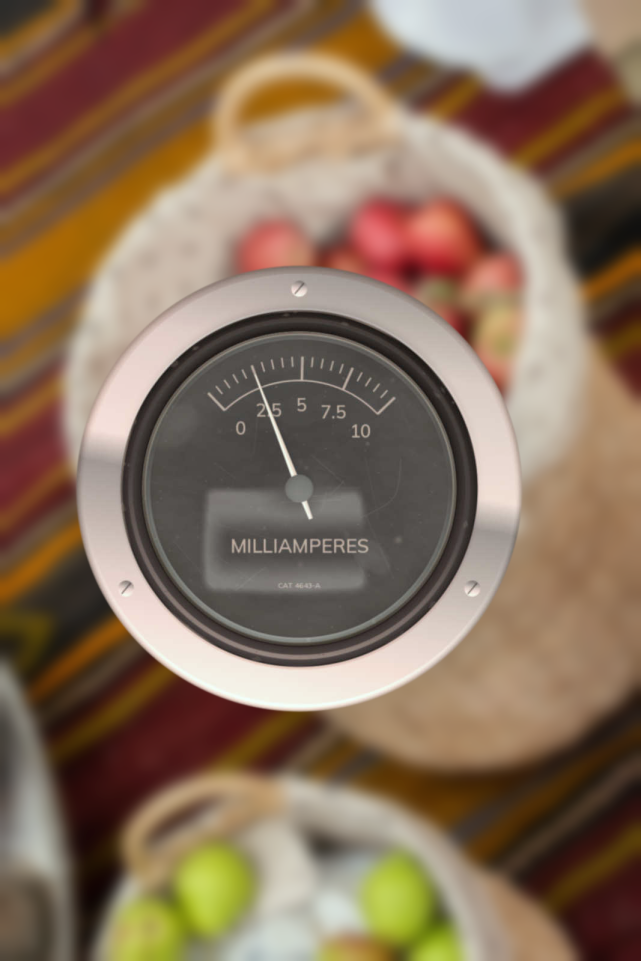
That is 2.5 mA
